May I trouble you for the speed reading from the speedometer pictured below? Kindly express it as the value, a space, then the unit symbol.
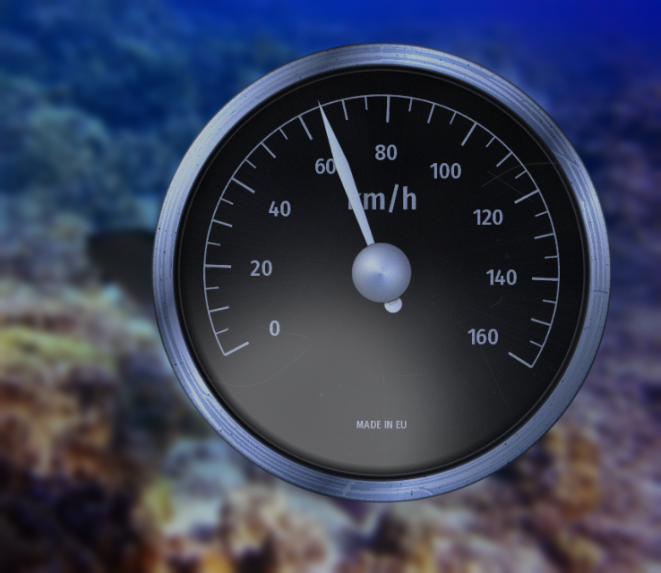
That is 65 km/h
